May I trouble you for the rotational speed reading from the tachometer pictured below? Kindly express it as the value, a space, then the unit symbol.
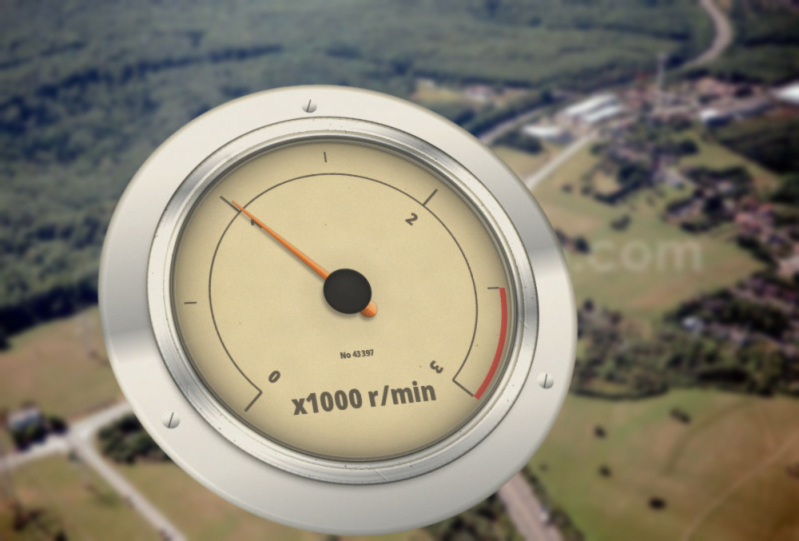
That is 1000 rpm
